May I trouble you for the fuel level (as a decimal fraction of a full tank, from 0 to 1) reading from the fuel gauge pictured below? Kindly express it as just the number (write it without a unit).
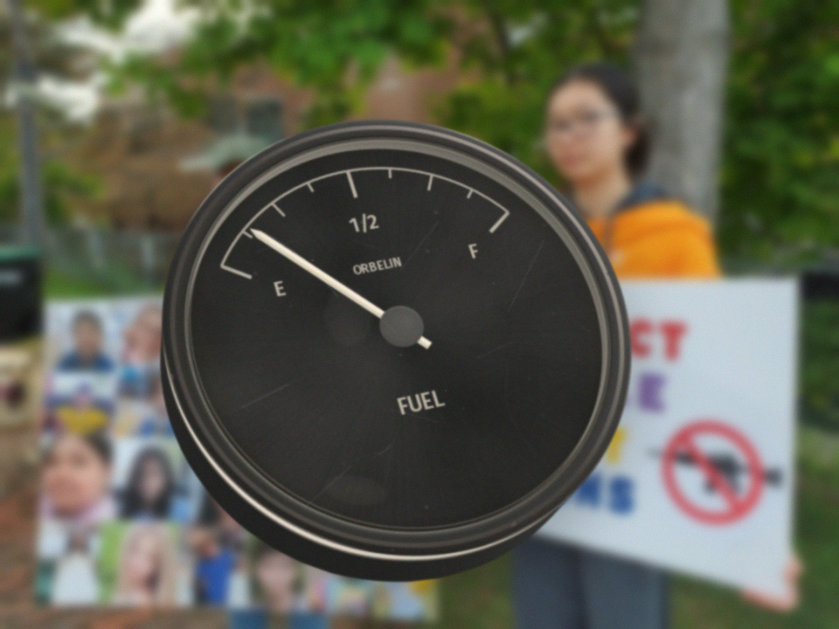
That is 0.125
